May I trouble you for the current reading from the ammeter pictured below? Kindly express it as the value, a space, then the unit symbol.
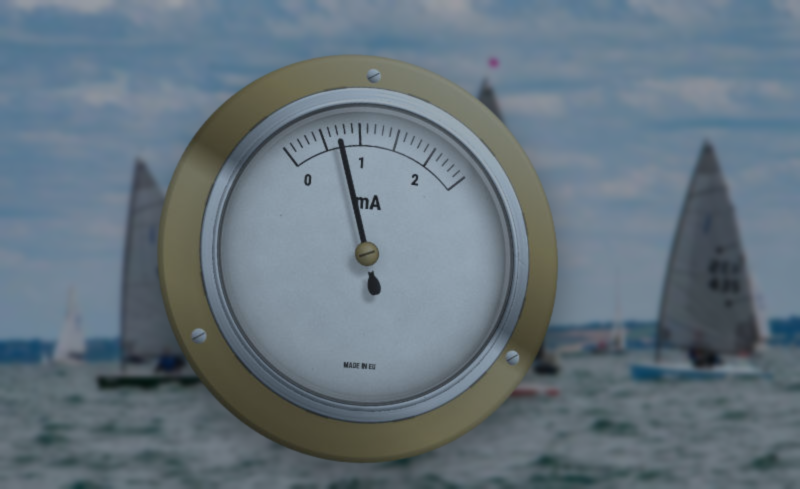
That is 0.7 mA
